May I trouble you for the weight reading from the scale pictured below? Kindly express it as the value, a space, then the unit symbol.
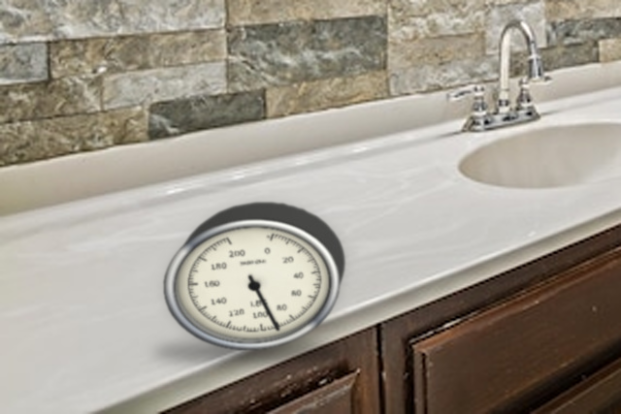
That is 90 lb
